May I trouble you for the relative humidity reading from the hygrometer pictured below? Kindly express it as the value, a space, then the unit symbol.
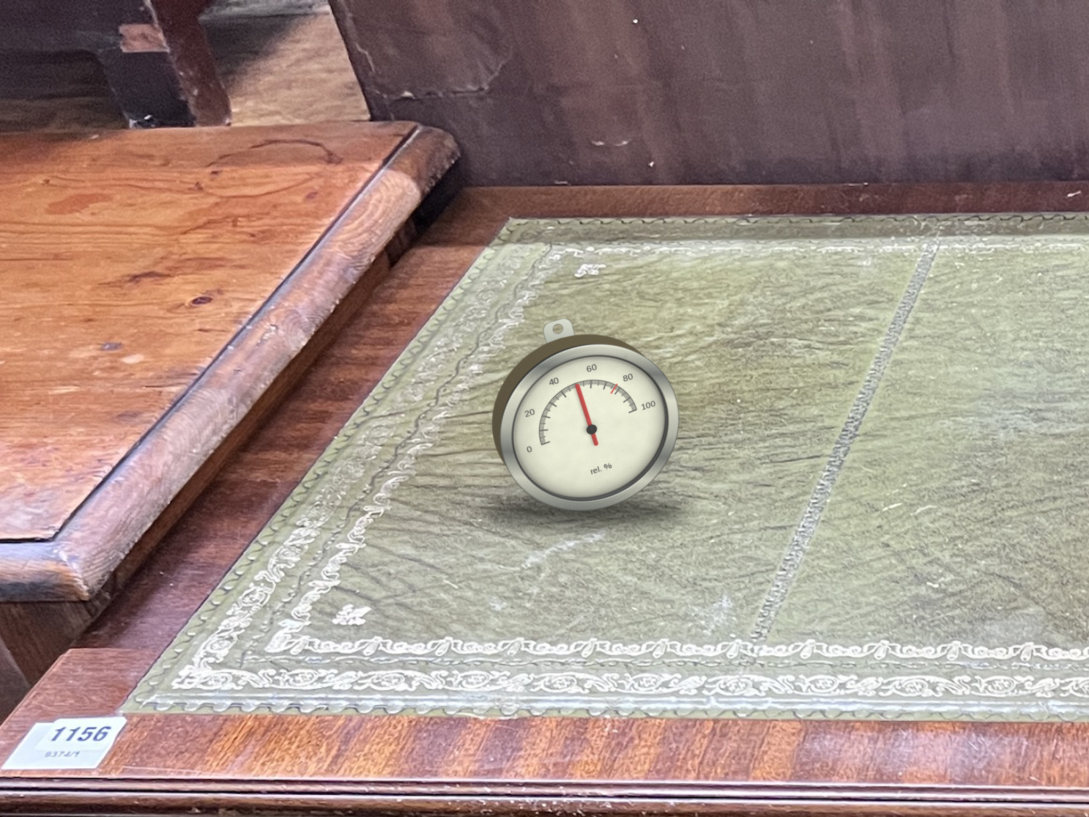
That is 50 %
